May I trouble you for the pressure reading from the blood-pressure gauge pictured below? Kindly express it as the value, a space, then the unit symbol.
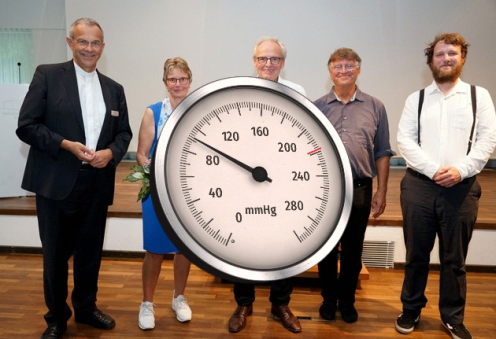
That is 90 mmHg
